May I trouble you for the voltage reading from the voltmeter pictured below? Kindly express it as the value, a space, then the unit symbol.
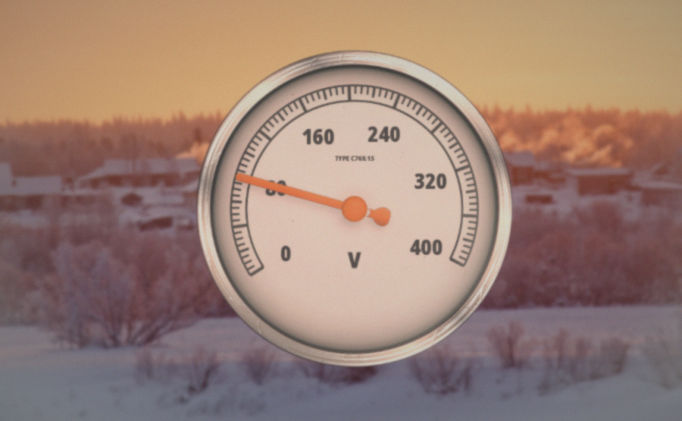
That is 80 V
